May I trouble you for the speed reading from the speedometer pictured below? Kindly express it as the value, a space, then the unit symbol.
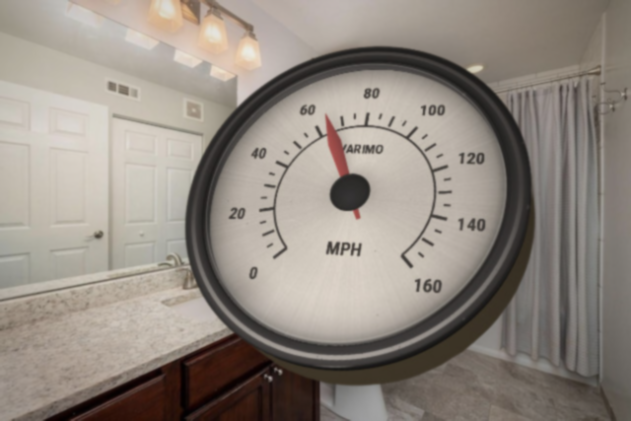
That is 65 mph
